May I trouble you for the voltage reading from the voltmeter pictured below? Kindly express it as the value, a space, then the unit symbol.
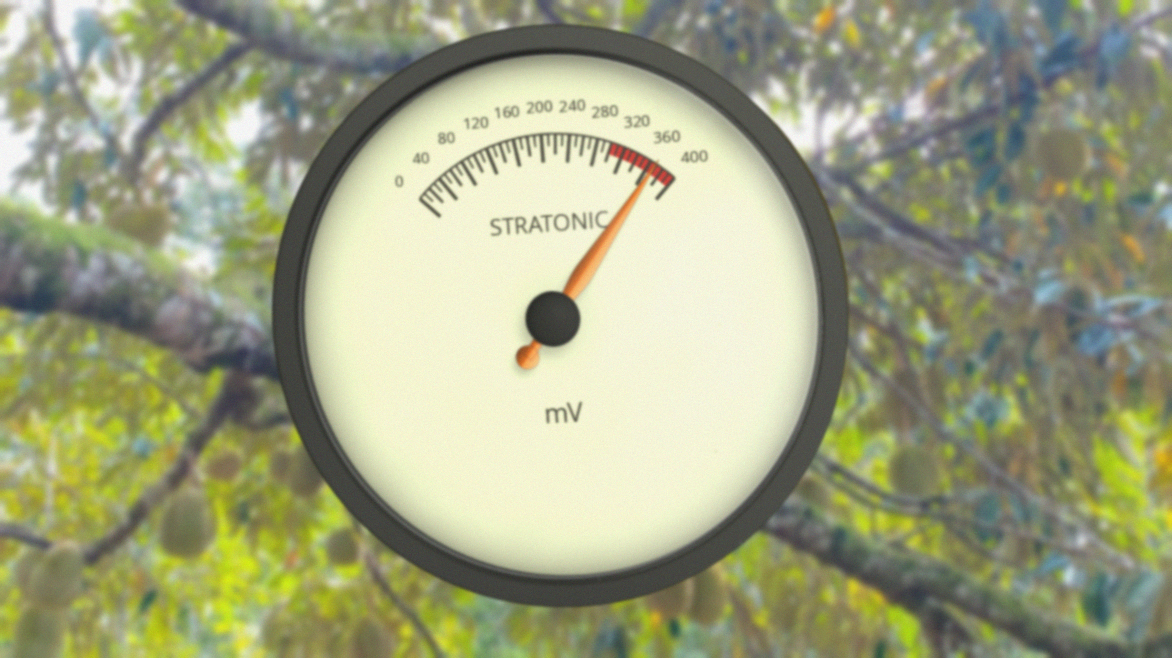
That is 370 mV
